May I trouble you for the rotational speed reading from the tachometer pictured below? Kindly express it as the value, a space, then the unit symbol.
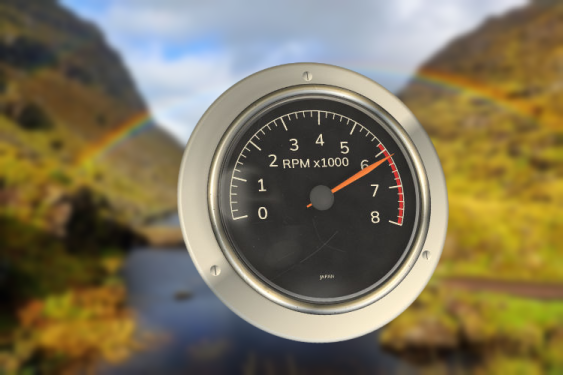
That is 6200 rpm
